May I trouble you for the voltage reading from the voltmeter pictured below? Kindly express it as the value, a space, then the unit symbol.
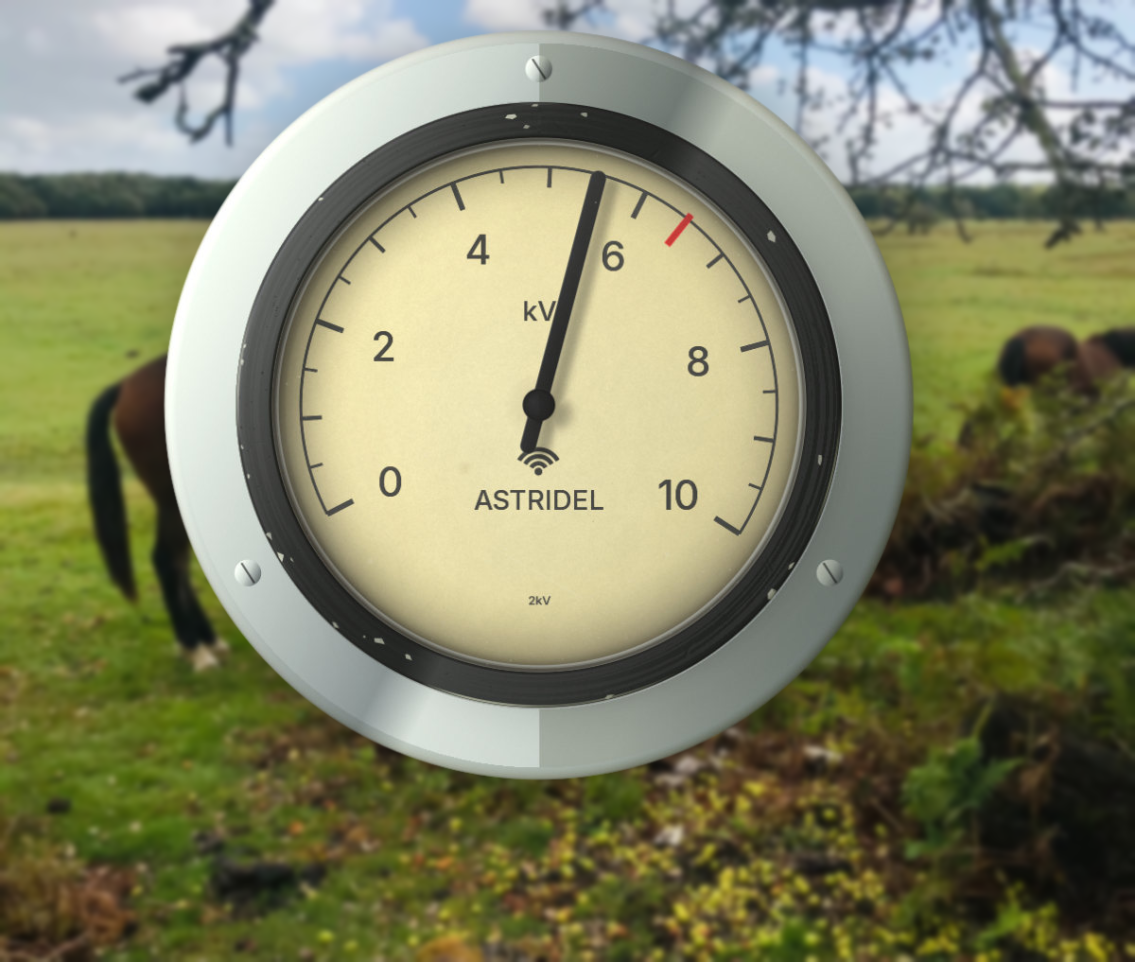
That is 5.5 kV
